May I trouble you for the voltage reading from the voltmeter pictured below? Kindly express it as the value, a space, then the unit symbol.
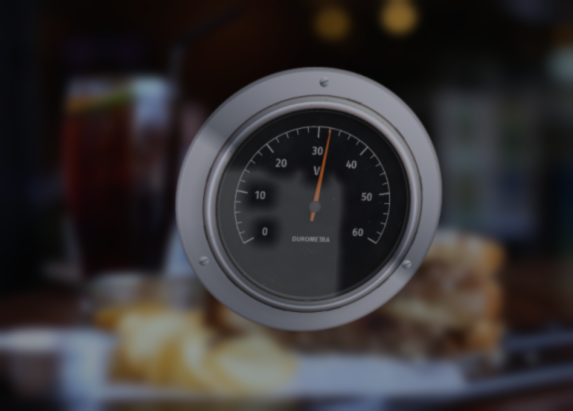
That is 32 V
